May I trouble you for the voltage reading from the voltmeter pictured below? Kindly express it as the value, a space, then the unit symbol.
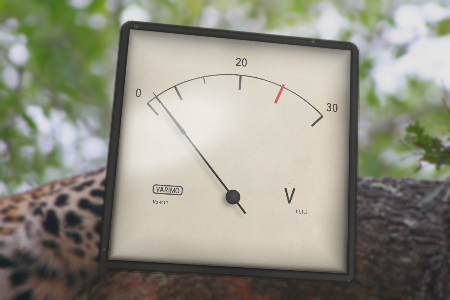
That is 5 V
